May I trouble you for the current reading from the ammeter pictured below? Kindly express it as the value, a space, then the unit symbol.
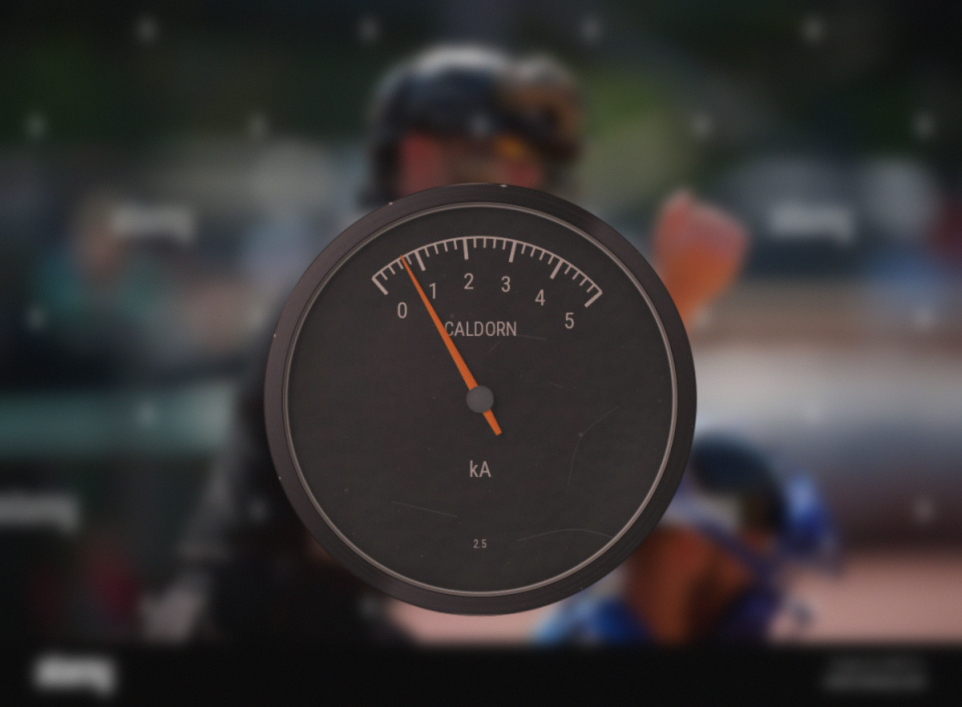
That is 0.7 kA
